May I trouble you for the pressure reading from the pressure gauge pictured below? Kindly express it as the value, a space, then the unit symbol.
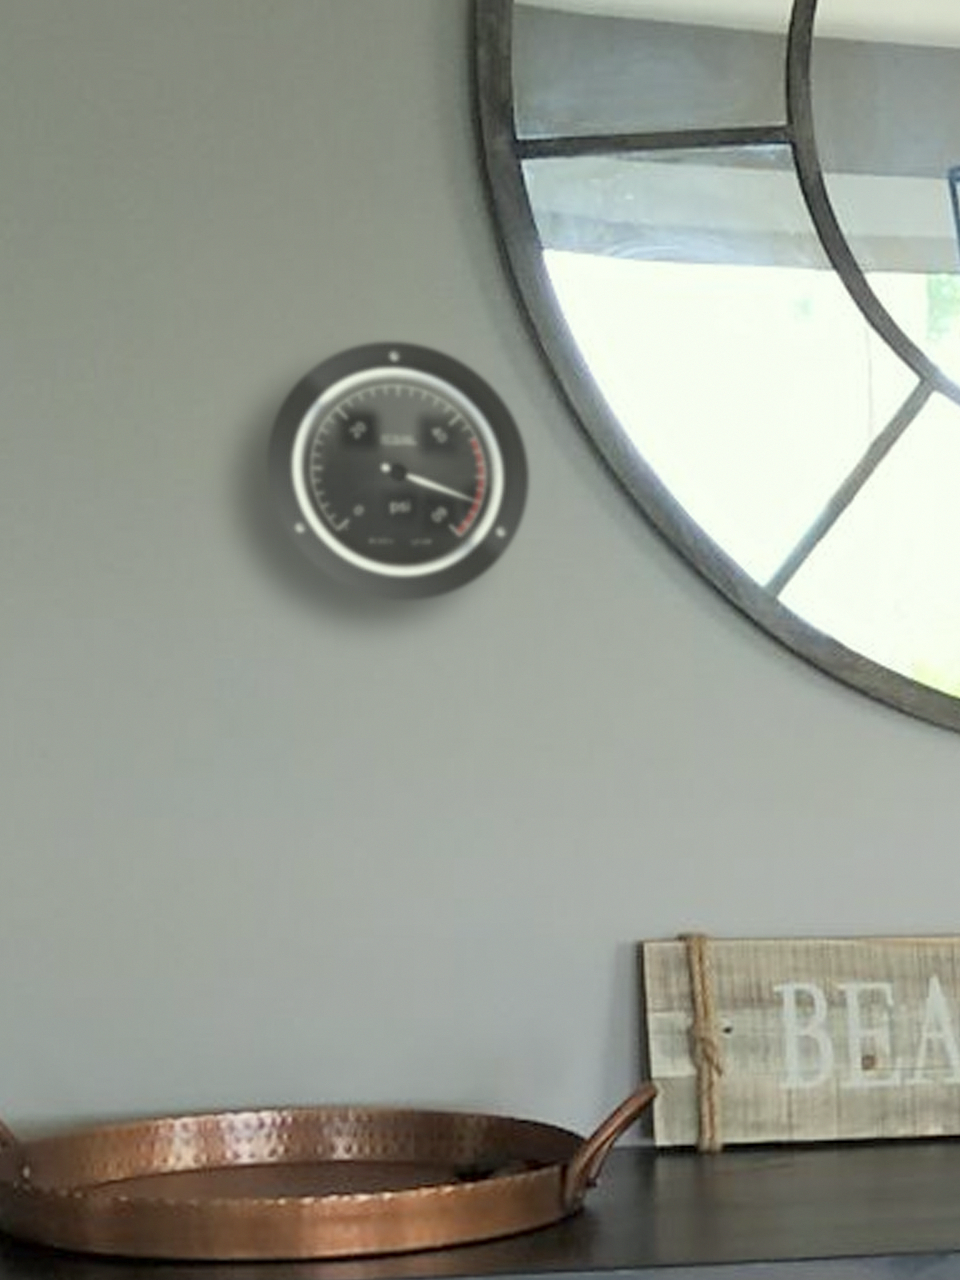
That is 54 psi
